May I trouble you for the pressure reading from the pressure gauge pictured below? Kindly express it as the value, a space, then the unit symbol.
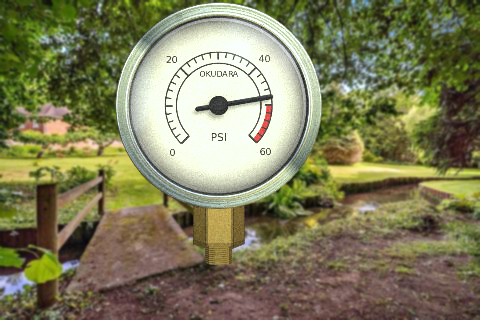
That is 48 psi
